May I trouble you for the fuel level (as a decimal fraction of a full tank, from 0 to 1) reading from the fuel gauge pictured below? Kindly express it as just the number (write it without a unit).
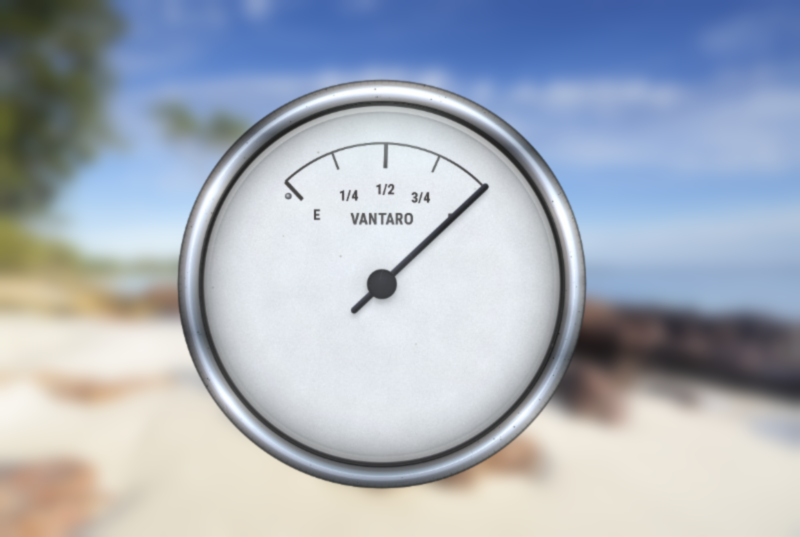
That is 1
